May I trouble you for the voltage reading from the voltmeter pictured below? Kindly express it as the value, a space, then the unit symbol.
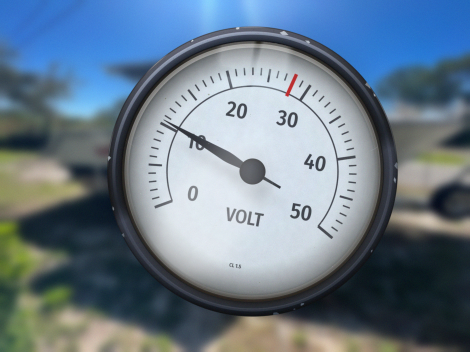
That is 10.5 V
